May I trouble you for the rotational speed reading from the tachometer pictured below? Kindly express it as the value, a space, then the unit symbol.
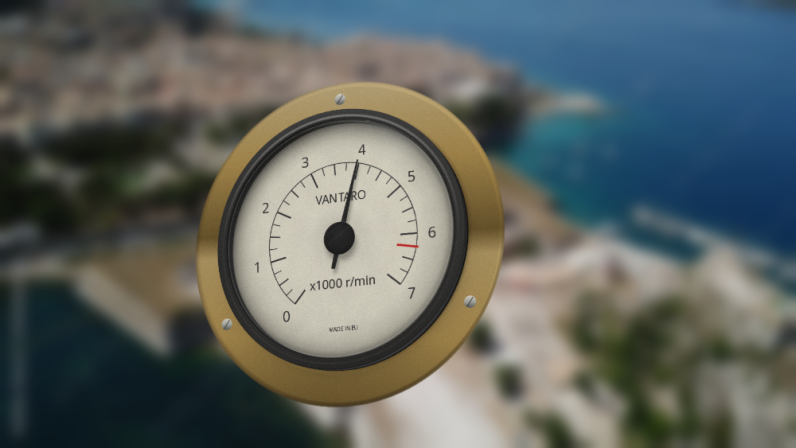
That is 4000 rpm
